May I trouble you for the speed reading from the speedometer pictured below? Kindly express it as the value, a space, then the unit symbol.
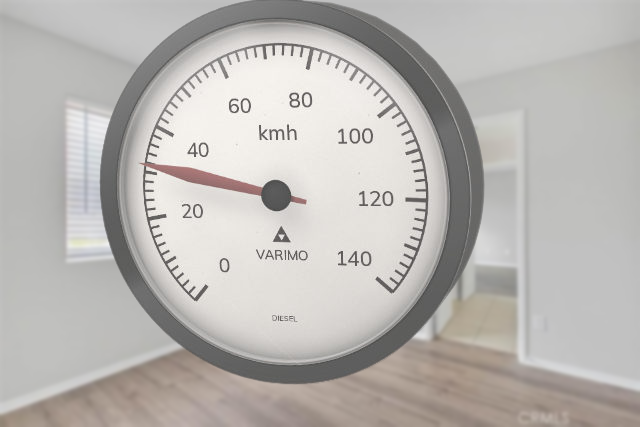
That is 32 km/h
